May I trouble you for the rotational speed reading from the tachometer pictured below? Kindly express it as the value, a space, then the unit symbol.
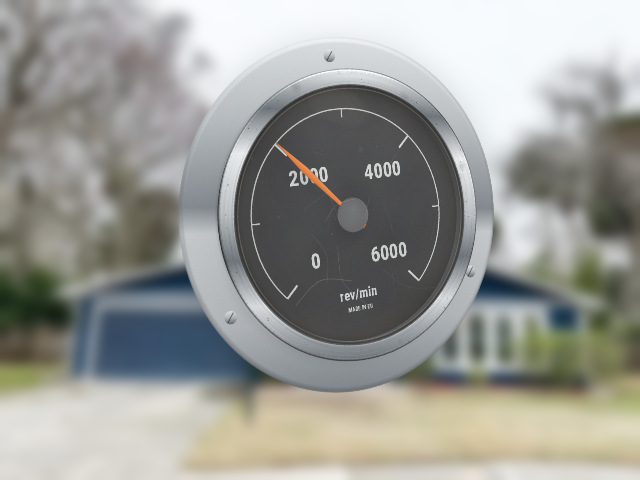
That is 2000 rpm
